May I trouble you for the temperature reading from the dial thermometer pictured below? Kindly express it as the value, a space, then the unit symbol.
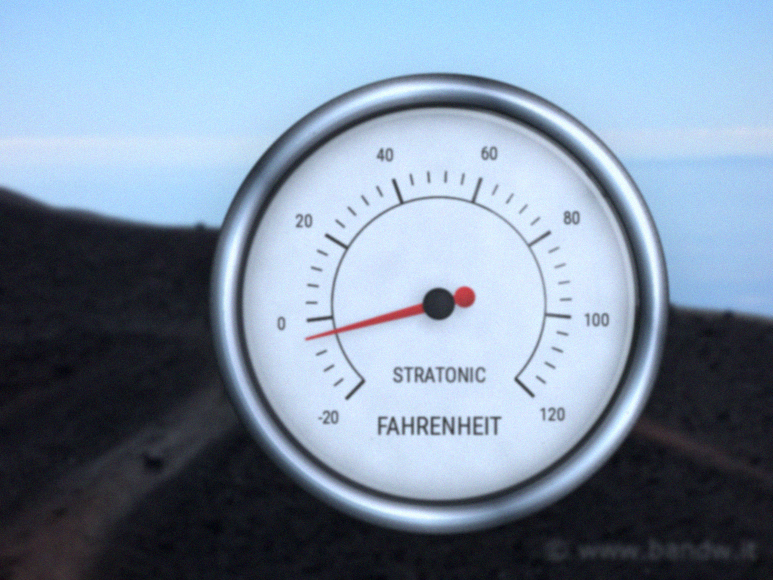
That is -4 °F
